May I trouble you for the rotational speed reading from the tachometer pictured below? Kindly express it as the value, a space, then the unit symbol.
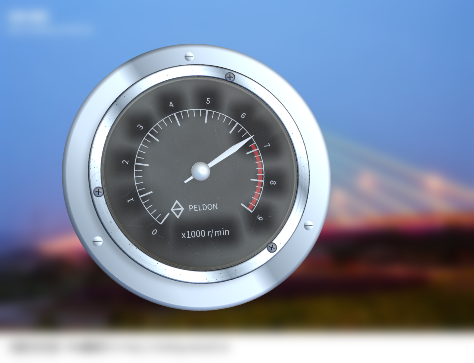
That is 6600 rpm
